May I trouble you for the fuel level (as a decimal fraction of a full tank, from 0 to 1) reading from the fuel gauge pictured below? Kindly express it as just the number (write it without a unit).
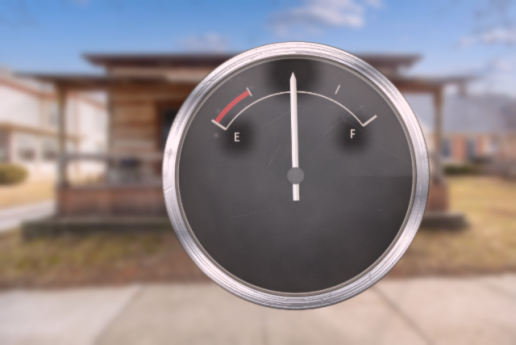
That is 0.5
